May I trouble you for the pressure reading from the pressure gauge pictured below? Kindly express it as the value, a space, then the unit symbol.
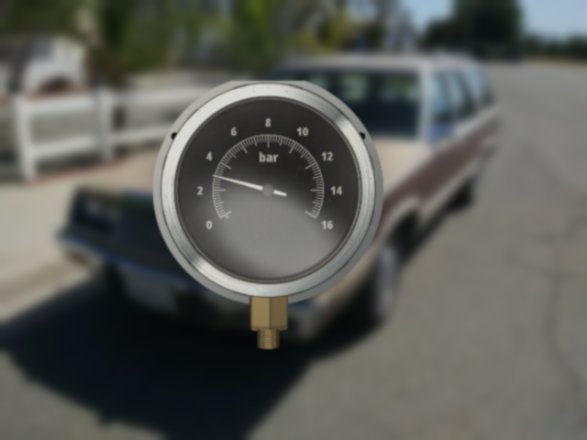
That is 3 bar
